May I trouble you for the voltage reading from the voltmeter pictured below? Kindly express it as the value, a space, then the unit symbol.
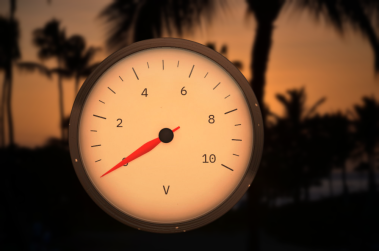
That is 0 V
